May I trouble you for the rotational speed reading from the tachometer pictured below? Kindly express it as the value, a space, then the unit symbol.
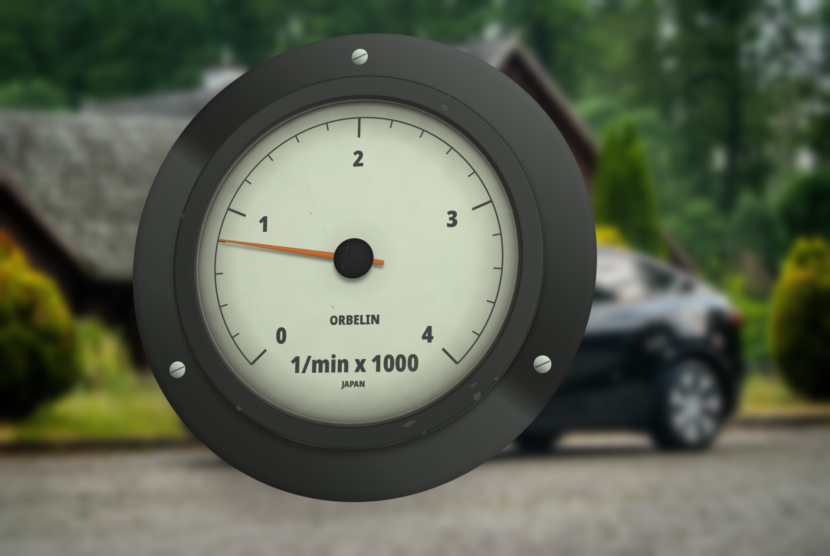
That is 800 rpm
